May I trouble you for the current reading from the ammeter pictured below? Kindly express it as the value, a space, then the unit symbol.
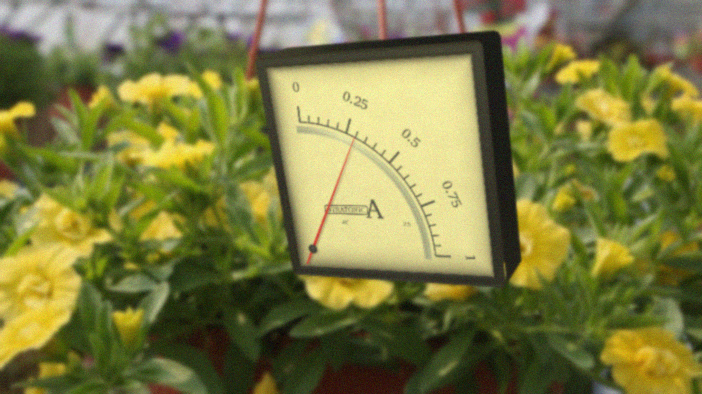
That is 0.3 A
